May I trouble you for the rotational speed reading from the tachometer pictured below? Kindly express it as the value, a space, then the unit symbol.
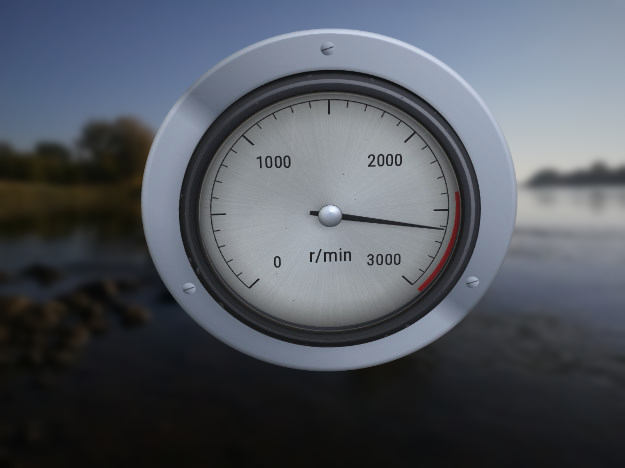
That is 2600 rpm
